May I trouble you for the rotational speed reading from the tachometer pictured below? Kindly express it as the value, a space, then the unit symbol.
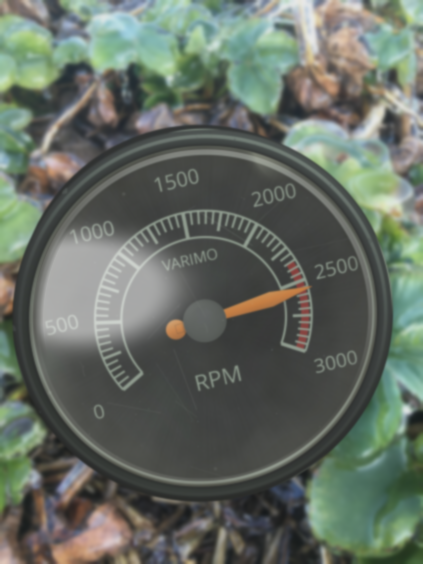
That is 2550 rpm
